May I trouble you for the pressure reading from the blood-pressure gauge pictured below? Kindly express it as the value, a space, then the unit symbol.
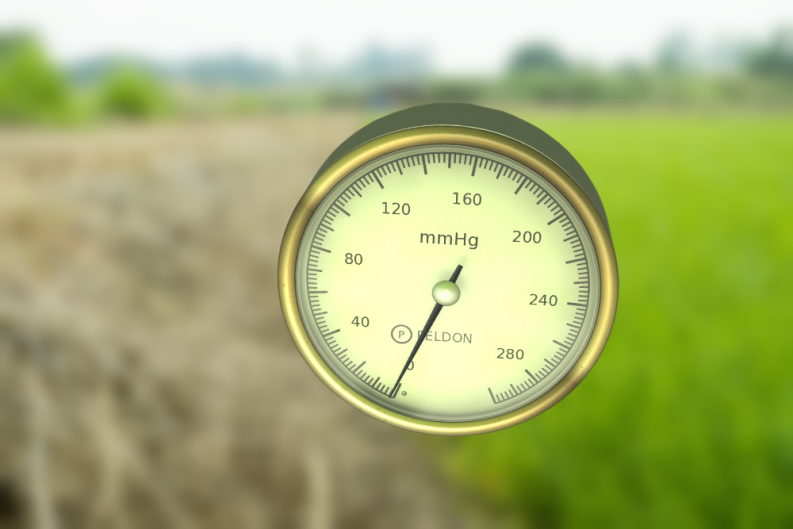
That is 2 mmHg
